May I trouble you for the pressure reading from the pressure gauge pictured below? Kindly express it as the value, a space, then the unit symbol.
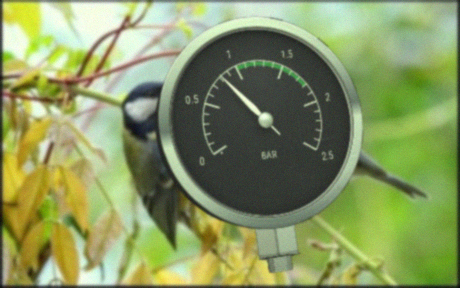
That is 0.8 bar
